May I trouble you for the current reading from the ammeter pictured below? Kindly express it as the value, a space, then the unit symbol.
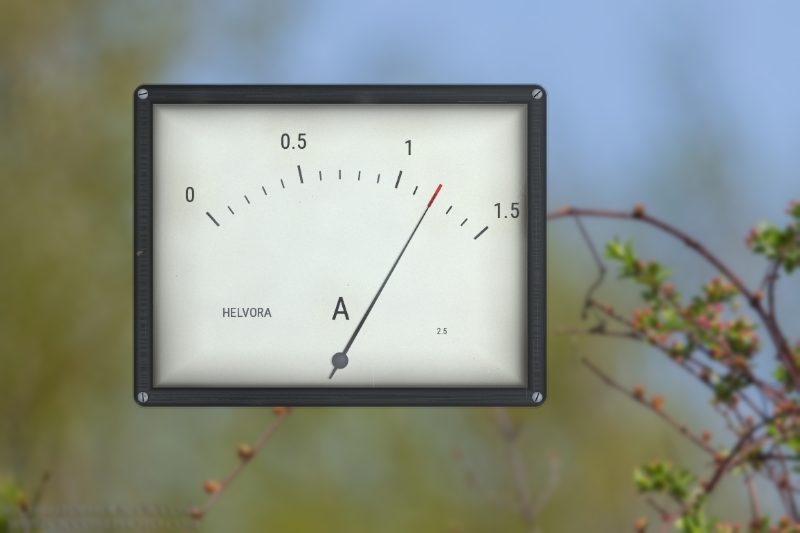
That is 1.2 A
